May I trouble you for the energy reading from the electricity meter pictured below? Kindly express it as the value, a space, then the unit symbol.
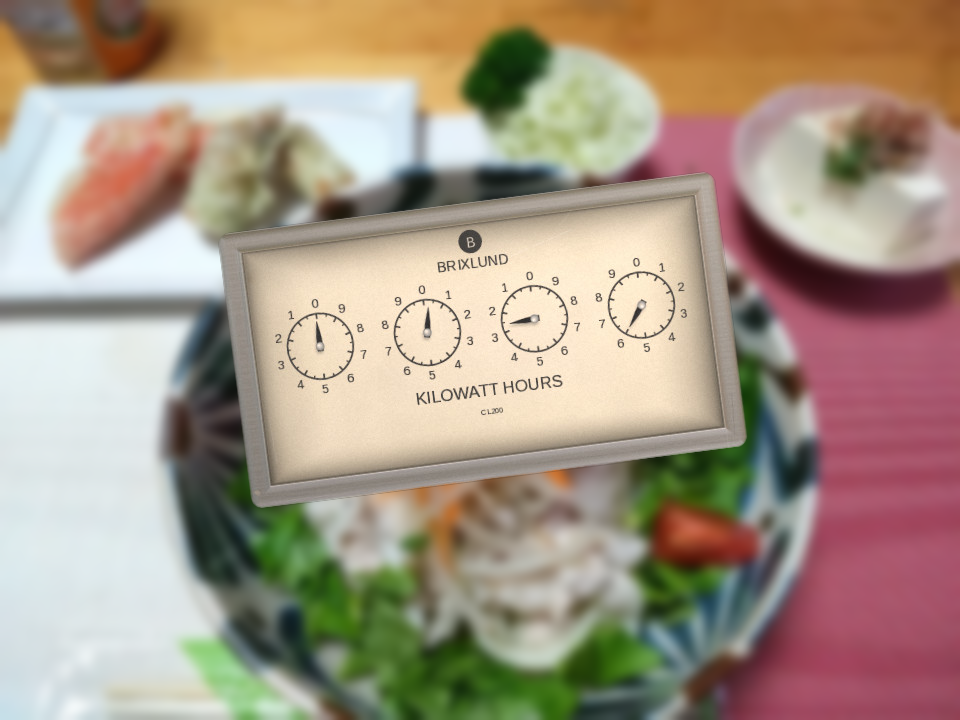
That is 26 kWh
